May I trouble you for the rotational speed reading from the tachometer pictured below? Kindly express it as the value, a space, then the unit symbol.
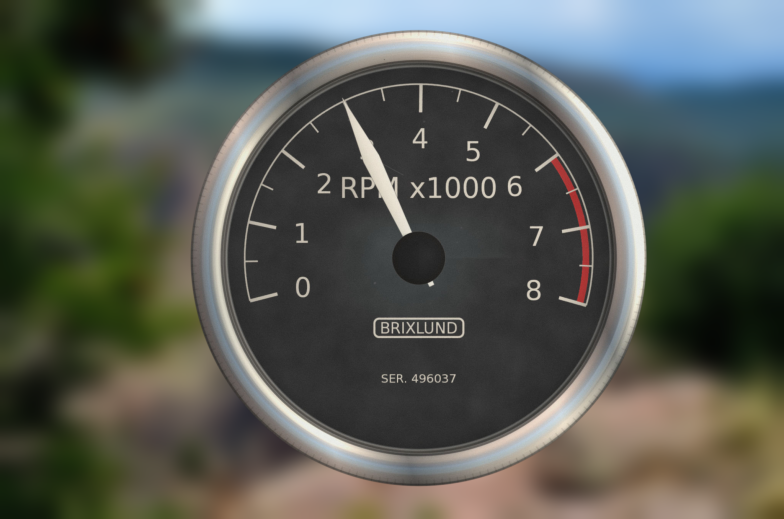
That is 3000 rpm
